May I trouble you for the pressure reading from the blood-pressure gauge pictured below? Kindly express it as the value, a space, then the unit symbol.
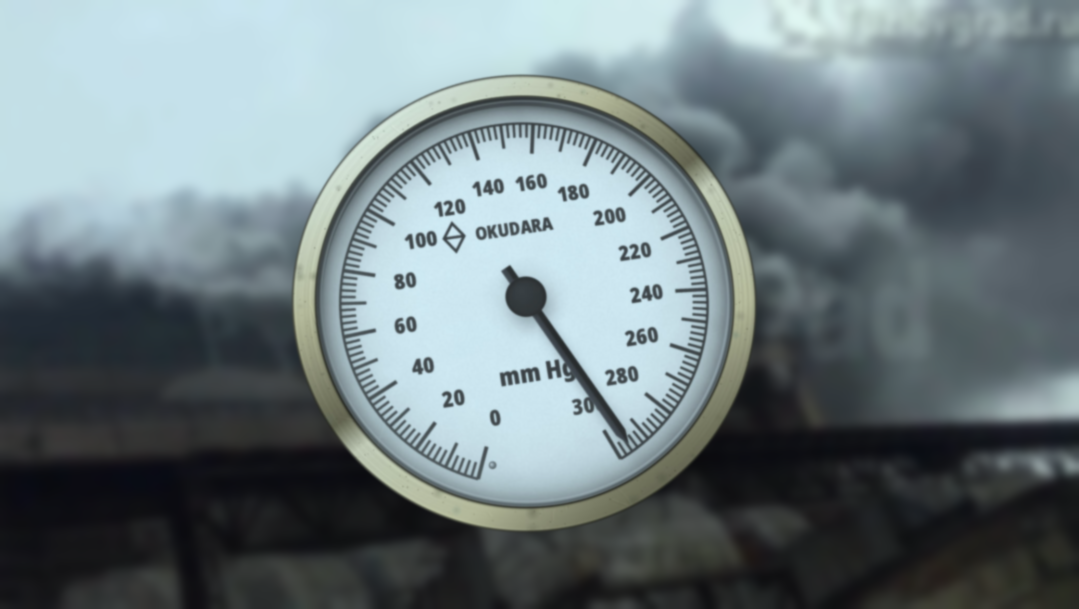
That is 296 mmHg
